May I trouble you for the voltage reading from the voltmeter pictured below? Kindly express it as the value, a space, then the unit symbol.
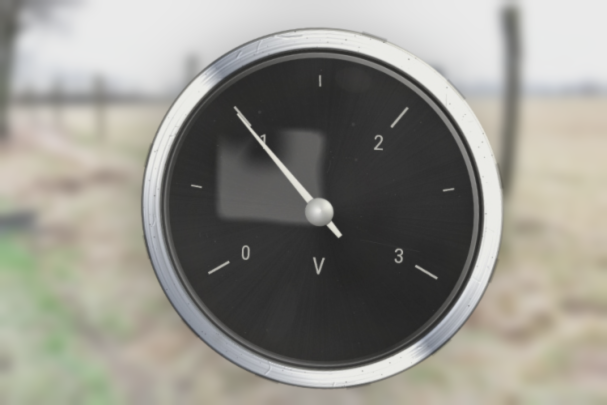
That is 1 V
